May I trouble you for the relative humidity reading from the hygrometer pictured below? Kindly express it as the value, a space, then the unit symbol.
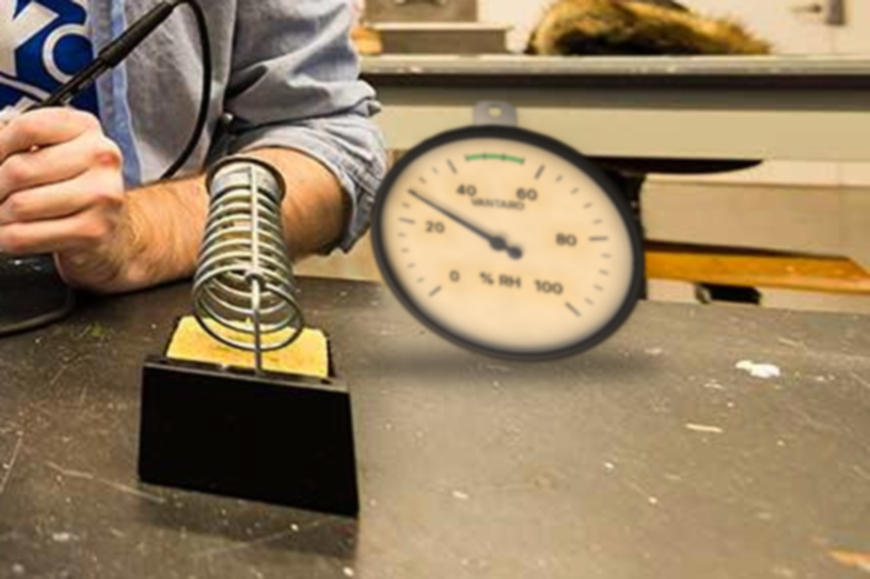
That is 28 %
